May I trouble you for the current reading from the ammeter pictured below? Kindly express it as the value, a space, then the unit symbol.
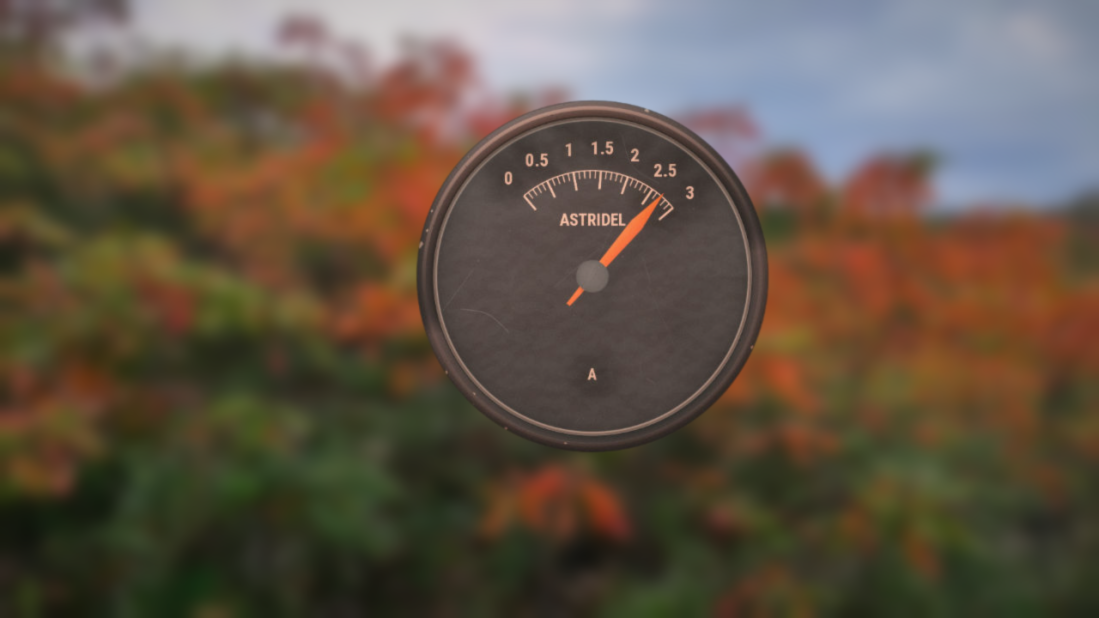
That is 2.7 A
